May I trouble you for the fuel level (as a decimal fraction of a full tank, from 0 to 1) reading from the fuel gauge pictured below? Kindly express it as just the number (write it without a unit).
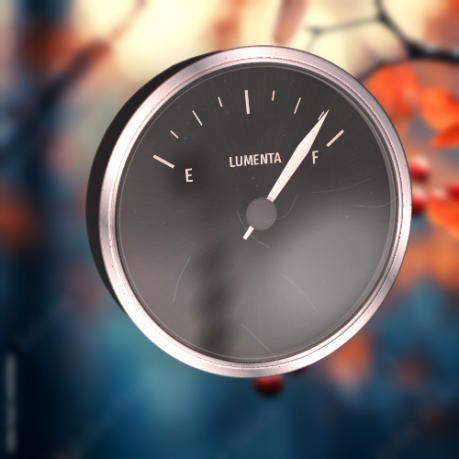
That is 0.875
